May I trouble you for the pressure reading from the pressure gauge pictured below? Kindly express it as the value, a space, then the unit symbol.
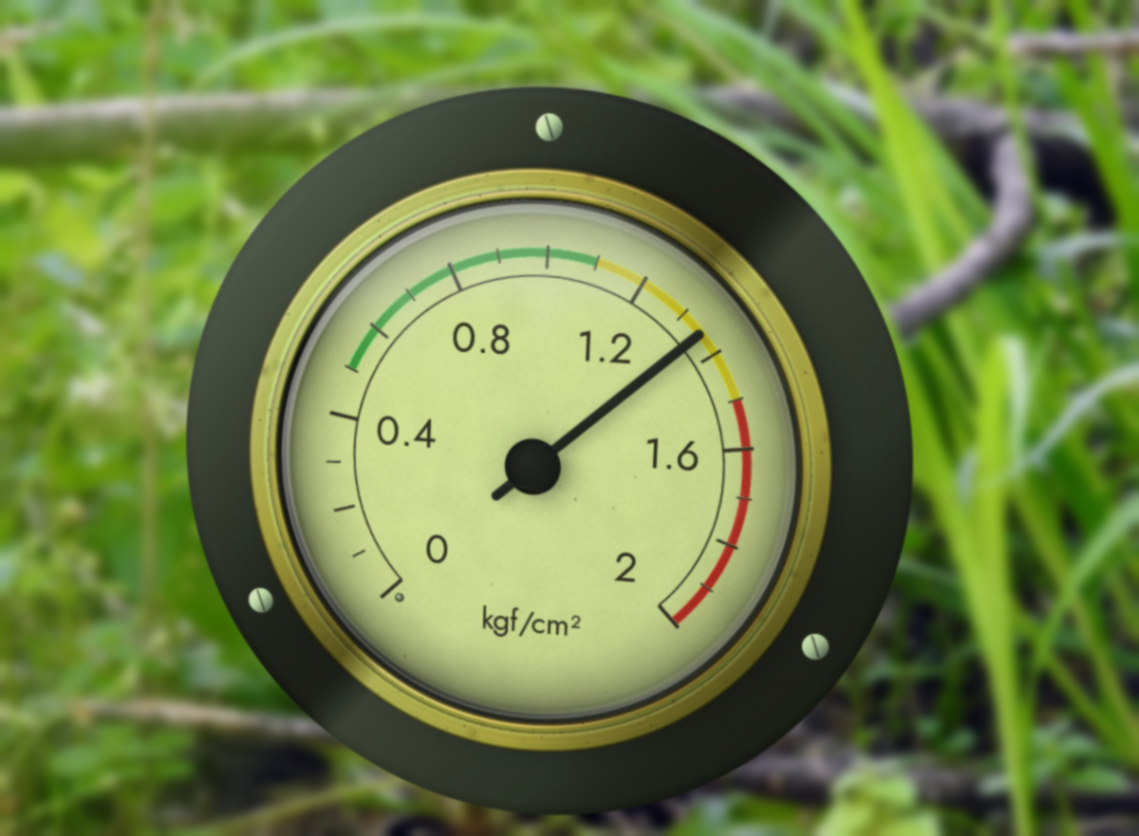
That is 1.35 kg/cm²
